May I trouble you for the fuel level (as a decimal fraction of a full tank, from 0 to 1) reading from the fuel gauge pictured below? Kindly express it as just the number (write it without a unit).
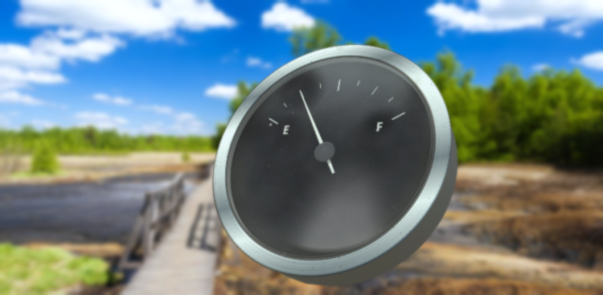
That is 0.25
